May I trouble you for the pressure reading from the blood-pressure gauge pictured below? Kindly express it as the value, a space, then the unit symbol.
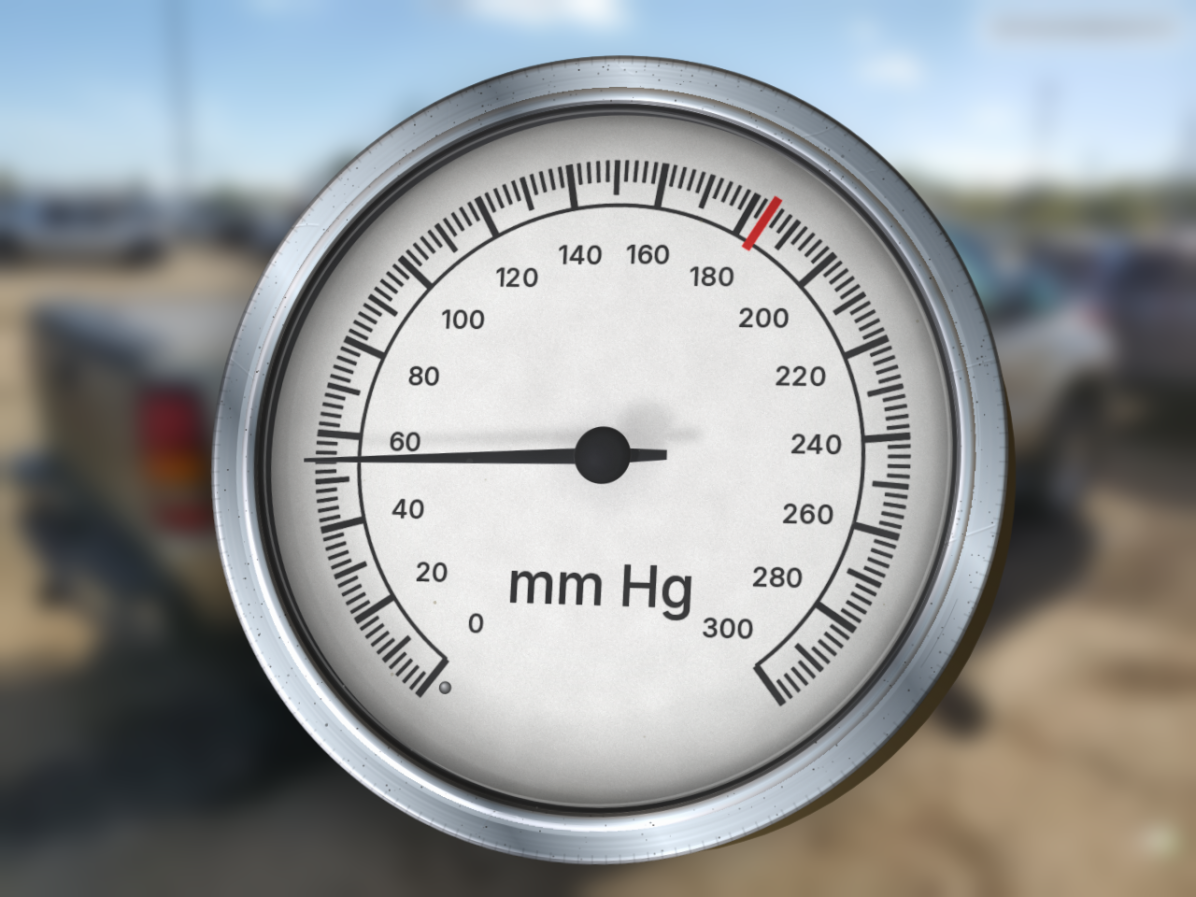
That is 54 mmHg
